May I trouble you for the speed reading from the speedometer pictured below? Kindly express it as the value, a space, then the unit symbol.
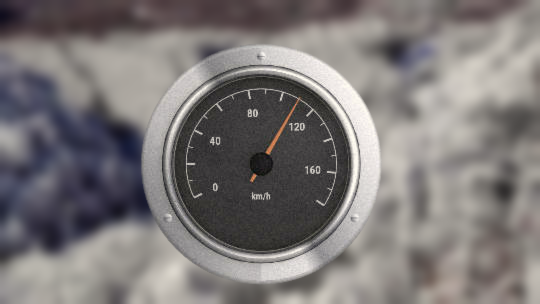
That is 110 km/h
